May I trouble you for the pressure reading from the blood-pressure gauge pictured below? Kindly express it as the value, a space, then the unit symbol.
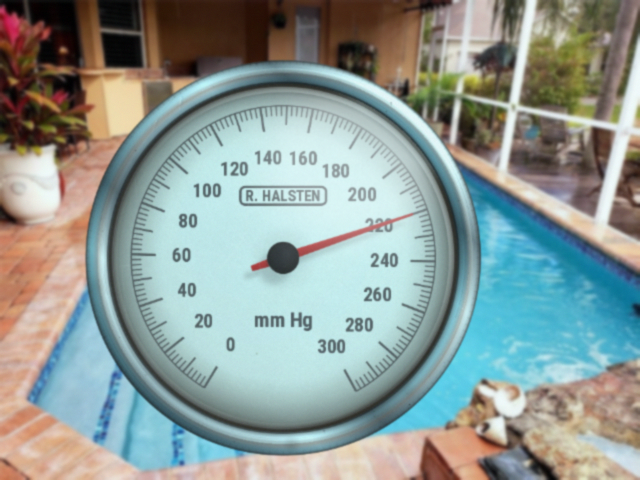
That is 220 mmHg
